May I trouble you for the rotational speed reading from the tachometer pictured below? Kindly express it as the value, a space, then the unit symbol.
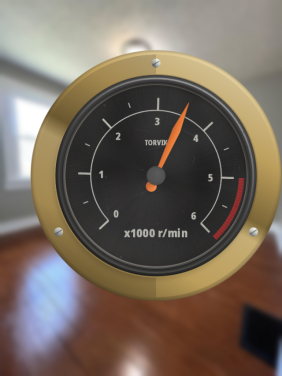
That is 3500 rpm
